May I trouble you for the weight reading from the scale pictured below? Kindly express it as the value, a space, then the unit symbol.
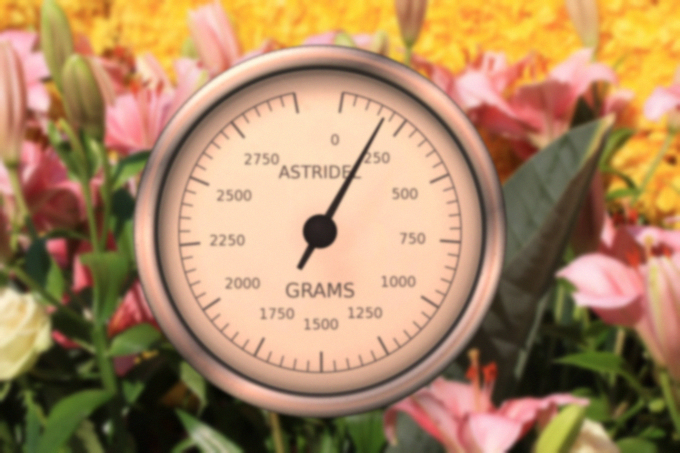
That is 175 g
